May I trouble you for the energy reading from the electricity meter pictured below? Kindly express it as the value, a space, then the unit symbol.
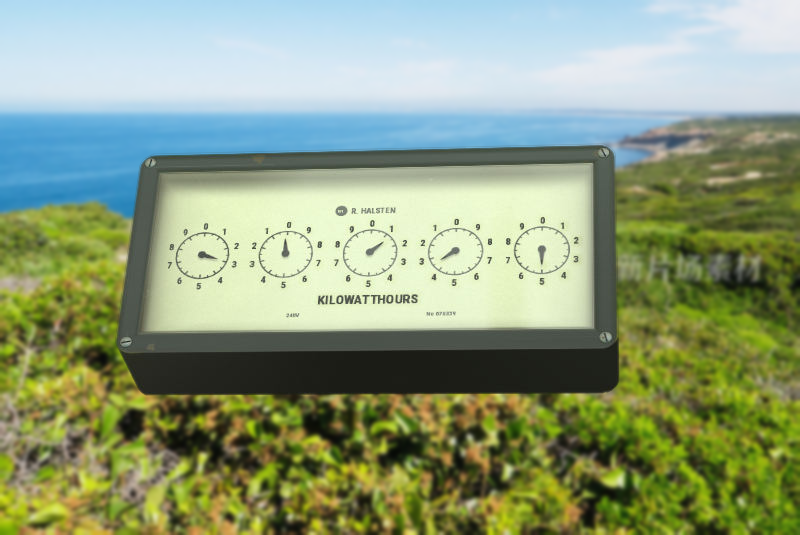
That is 30135 kWh
